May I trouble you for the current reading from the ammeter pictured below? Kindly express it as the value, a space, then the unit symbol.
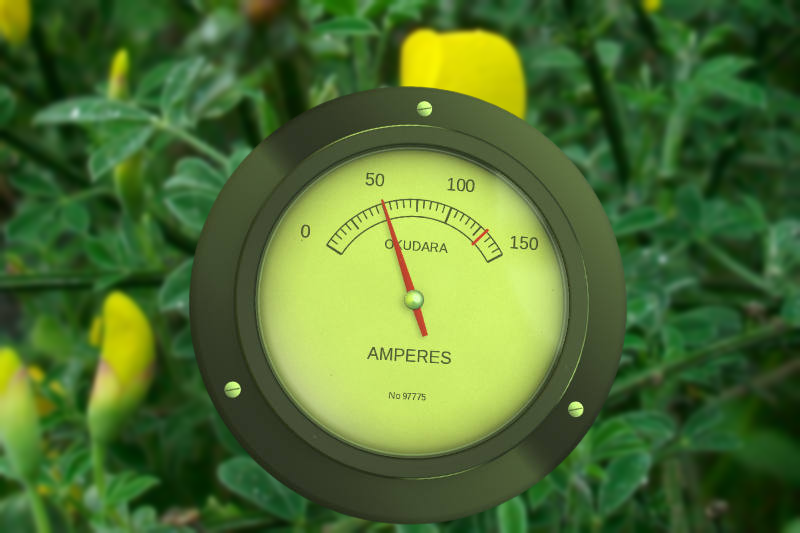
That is 50 A
